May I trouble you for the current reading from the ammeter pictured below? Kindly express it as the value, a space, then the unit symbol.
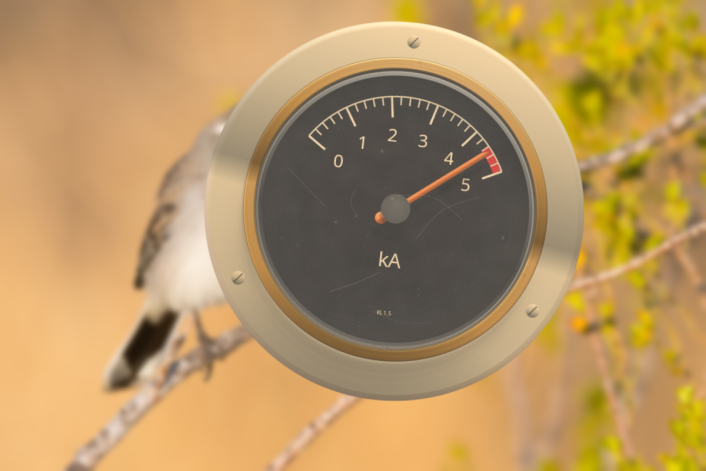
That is 4.5 kA
